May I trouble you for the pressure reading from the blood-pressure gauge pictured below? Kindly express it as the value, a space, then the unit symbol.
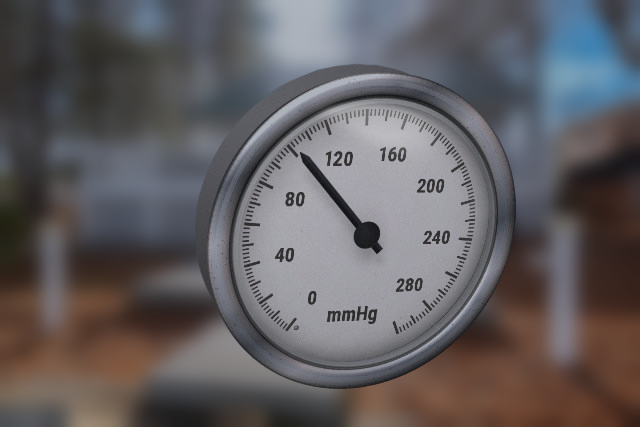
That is 102 mmHg
